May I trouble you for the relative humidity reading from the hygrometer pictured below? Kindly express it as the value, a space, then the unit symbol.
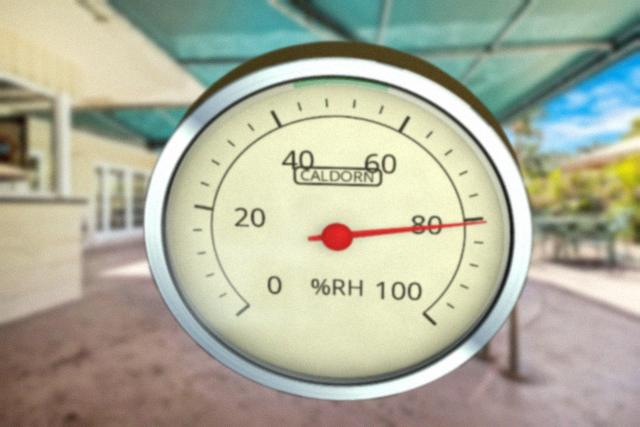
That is 80 %
